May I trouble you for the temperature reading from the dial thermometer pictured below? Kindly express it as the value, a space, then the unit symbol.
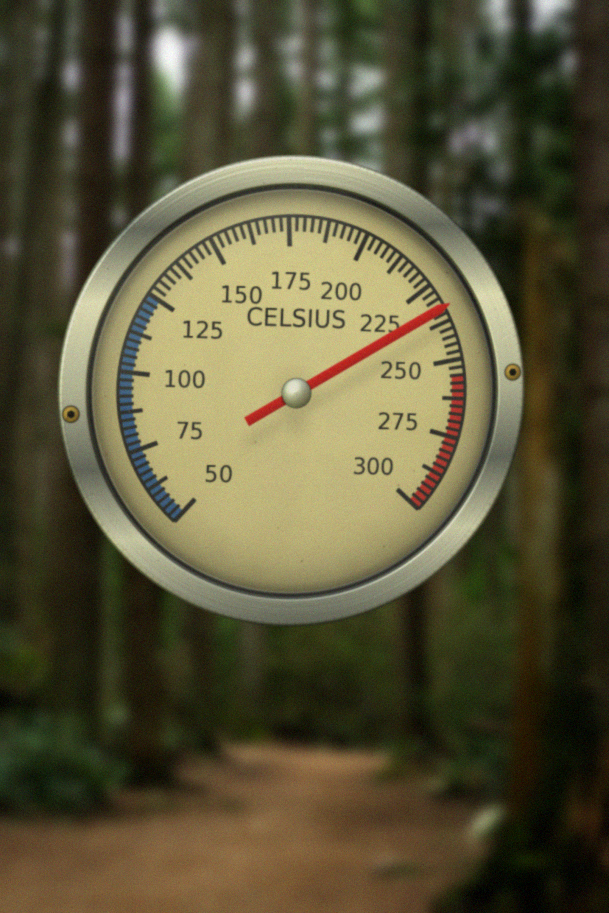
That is 232.5 °C
